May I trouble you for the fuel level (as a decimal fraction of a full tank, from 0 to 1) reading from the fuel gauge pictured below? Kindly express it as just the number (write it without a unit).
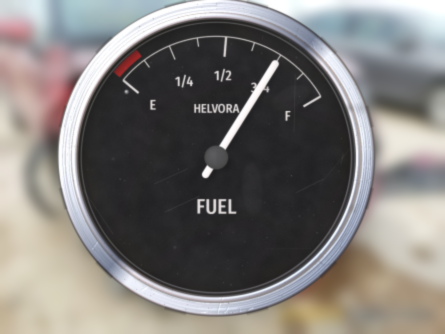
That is 0.75
